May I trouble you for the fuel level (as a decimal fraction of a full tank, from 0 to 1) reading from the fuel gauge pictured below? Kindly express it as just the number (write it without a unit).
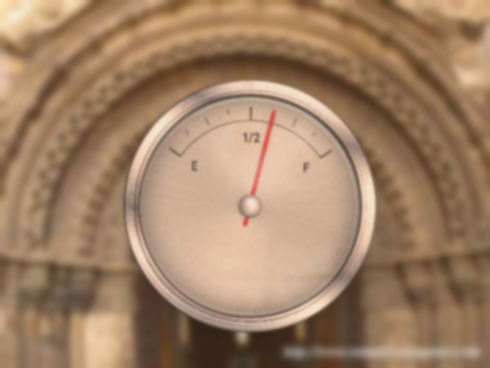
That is 0.625
